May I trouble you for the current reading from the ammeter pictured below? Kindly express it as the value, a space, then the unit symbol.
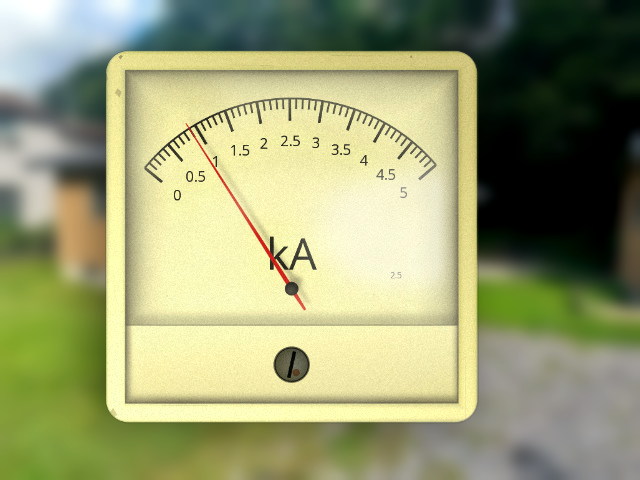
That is 0.9 kA
